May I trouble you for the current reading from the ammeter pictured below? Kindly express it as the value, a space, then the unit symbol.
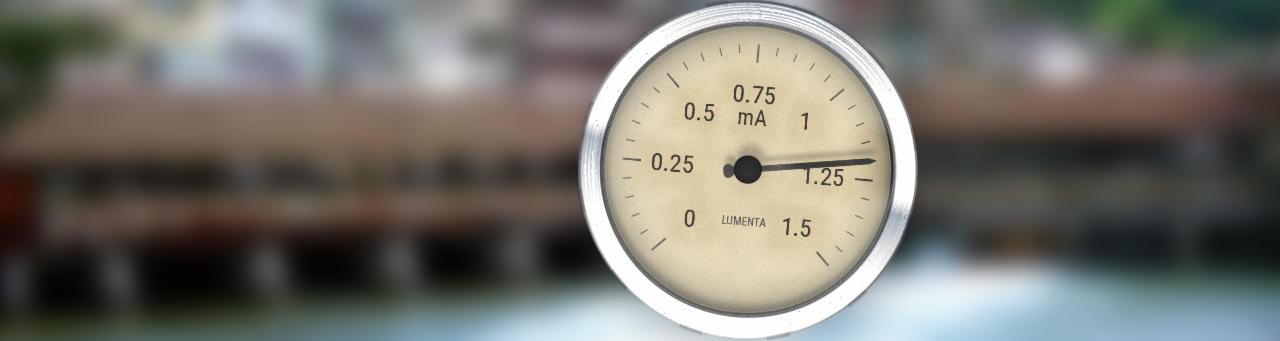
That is 1.2 mA
